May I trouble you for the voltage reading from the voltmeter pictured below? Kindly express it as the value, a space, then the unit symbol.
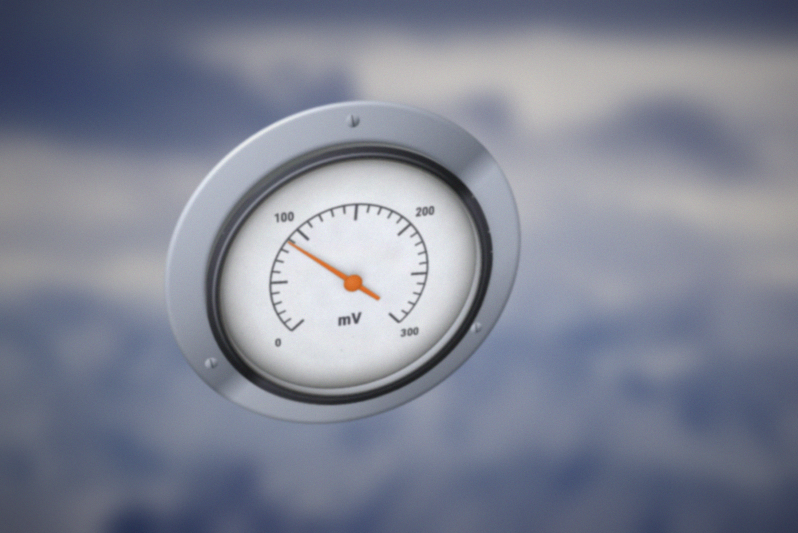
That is 90 mV
